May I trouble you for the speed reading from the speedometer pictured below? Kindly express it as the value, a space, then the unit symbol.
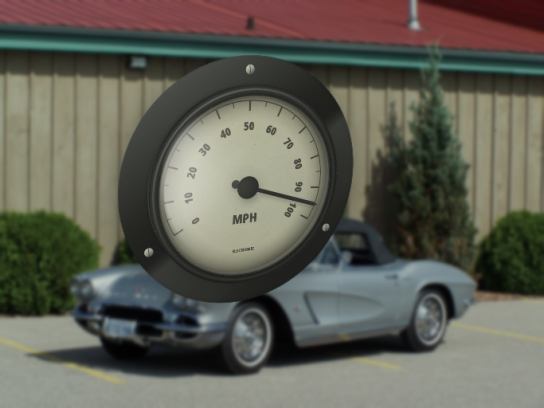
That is 95 mph
